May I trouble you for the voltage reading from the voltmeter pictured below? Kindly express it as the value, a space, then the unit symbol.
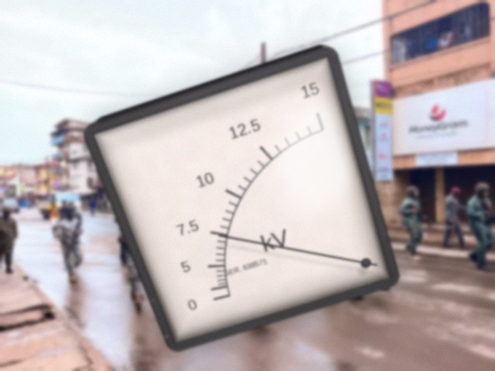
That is 7.5 kV
